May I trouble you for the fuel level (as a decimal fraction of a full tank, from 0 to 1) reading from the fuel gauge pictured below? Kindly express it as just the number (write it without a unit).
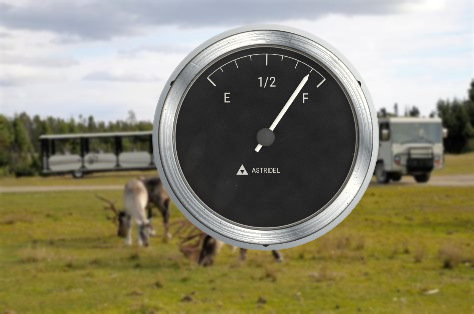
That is 0.875
